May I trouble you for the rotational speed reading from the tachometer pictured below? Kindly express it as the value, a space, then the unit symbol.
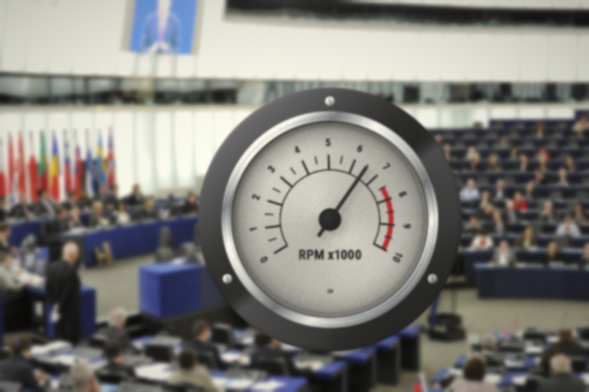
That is 6500 rpm
